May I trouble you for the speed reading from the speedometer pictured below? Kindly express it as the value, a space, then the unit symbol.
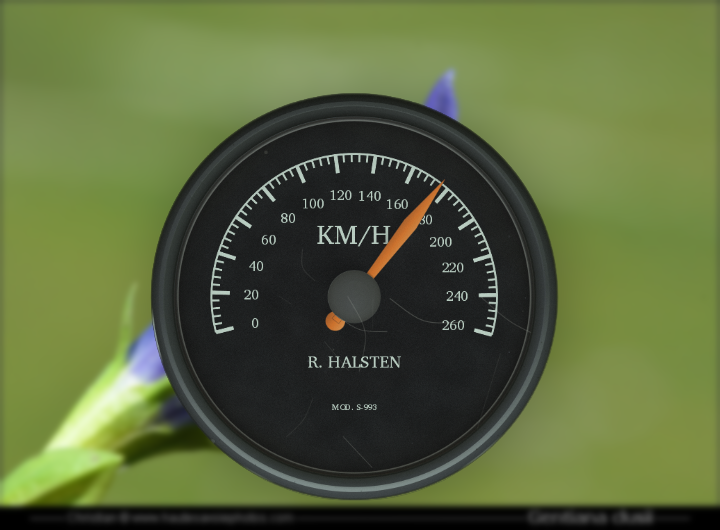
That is 176 km/h
